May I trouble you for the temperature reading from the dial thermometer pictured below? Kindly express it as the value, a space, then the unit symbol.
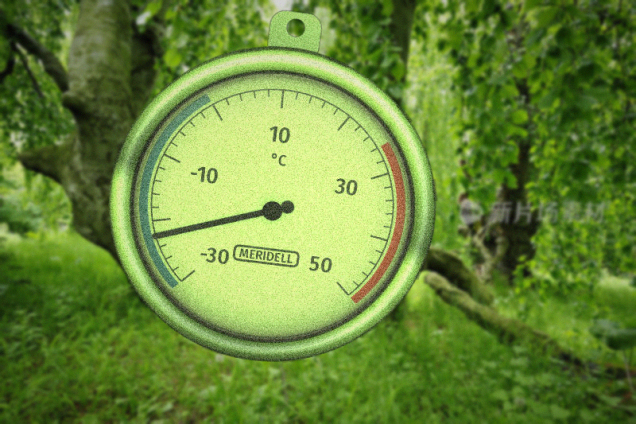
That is -22 °C
